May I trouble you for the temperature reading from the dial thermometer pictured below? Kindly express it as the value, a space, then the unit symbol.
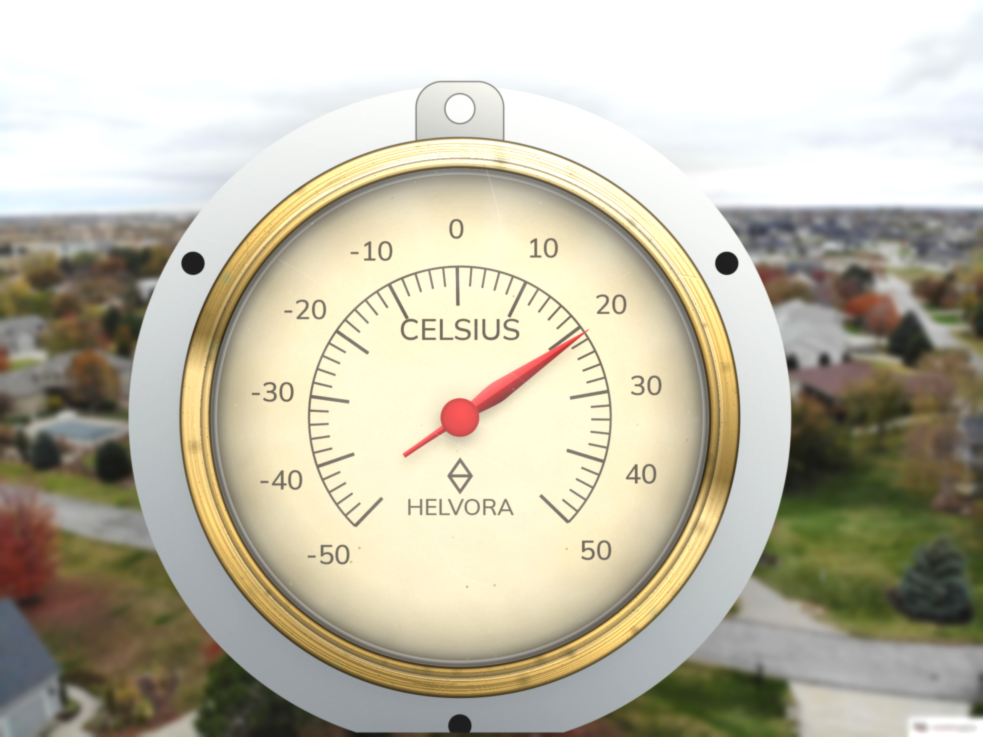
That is 21 °C
